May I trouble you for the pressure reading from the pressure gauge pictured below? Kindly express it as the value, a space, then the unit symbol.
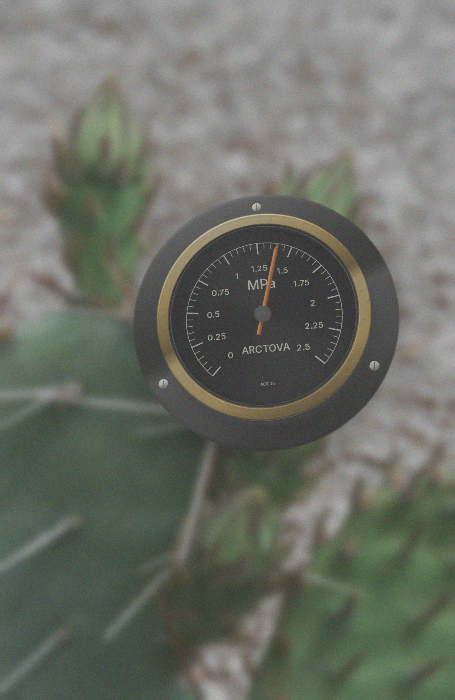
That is 1.4 MPa
